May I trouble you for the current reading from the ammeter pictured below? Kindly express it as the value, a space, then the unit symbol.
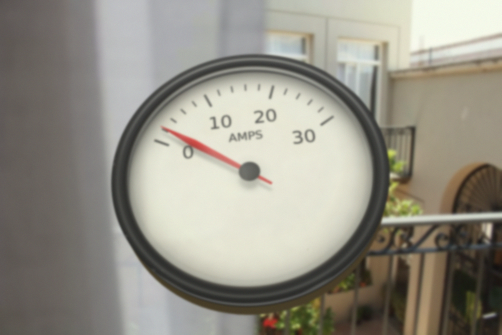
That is 2 A
